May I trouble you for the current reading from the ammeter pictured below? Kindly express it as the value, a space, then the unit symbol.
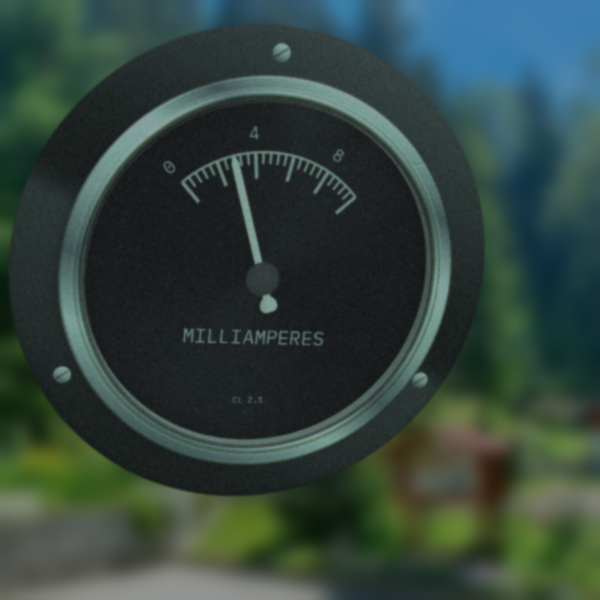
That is 2.8 mA
